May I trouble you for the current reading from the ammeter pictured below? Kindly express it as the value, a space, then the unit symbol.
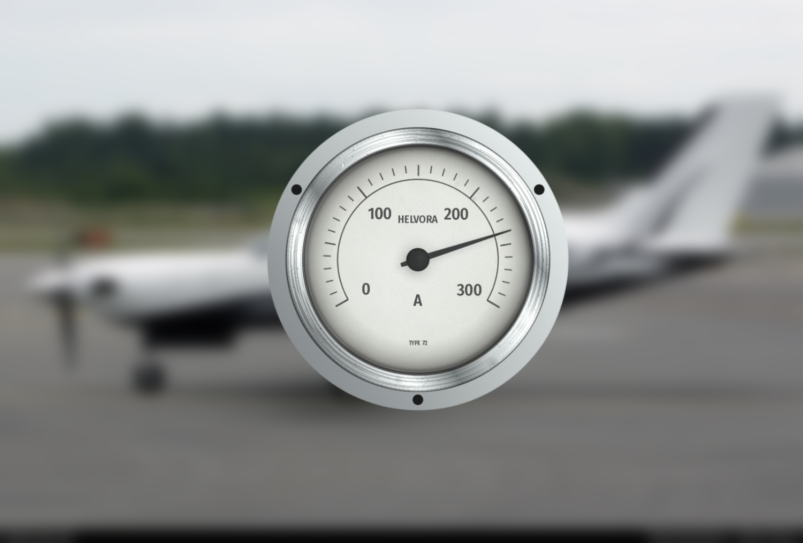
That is 240 A
